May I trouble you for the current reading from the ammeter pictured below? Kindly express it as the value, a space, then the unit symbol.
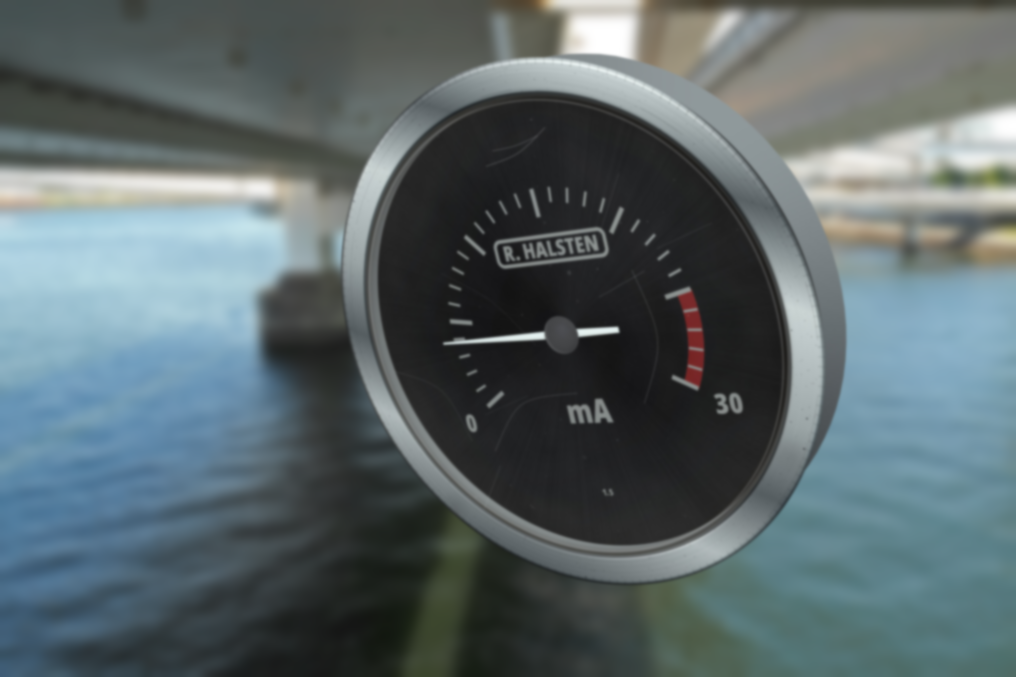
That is 4 mA
